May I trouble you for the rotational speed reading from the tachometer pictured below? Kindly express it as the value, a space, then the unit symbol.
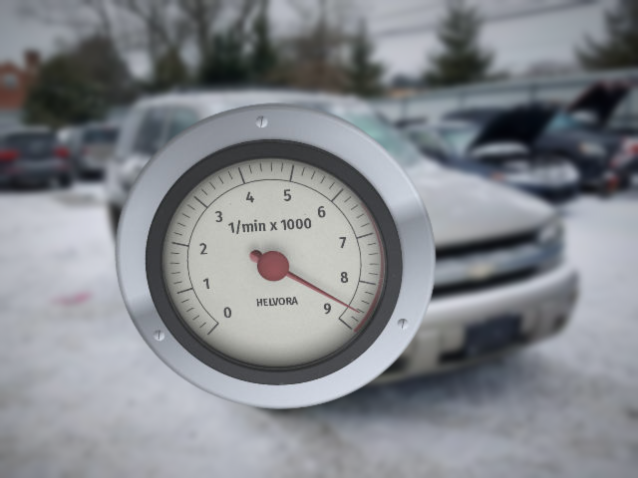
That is 8600 rpm
